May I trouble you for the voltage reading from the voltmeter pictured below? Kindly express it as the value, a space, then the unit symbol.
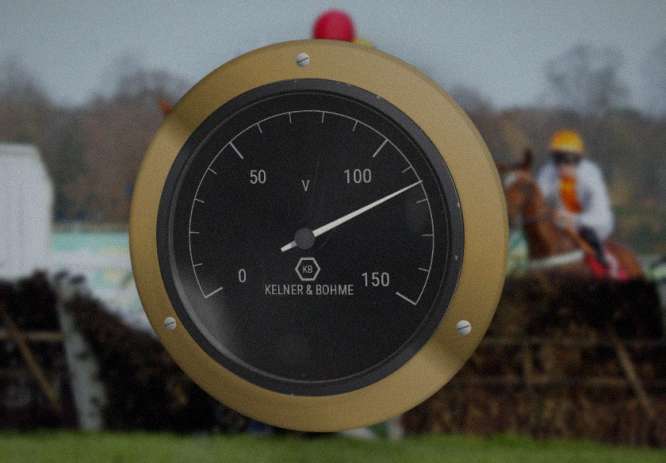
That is 115 V
